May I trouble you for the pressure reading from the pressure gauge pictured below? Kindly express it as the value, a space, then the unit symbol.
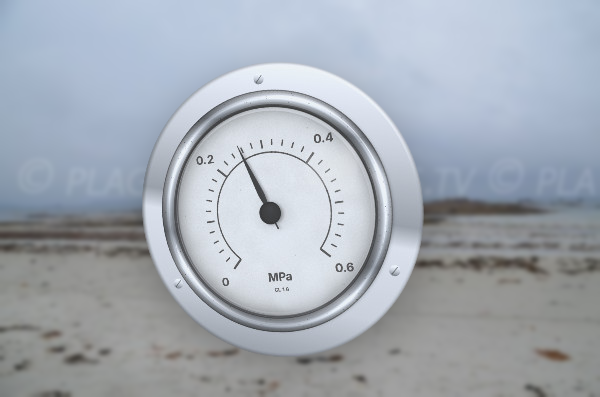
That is 0.26 MPa
